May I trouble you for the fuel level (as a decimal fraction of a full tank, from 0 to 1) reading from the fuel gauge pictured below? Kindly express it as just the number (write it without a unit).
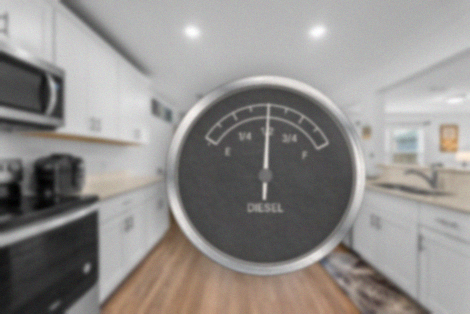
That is 0.5
